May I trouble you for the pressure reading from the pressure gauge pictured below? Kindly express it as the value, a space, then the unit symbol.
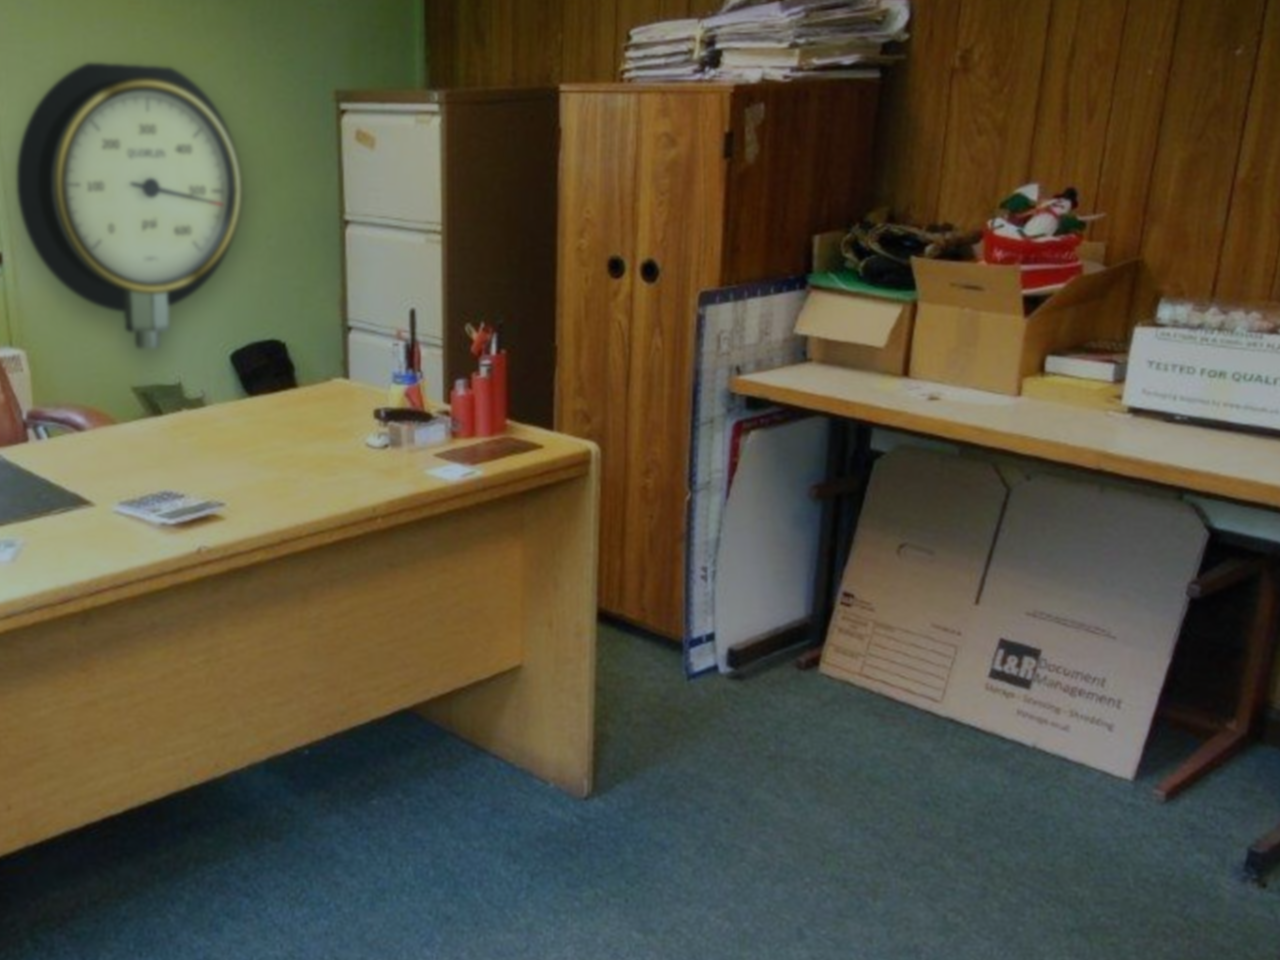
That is 520 psi
